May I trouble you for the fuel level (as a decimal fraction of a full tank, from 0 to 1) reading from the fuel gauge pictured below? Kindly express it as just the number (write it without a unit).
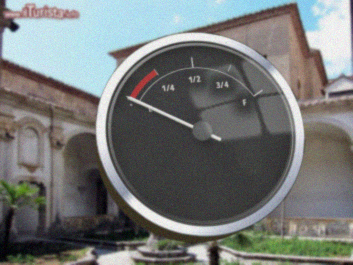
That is 0
